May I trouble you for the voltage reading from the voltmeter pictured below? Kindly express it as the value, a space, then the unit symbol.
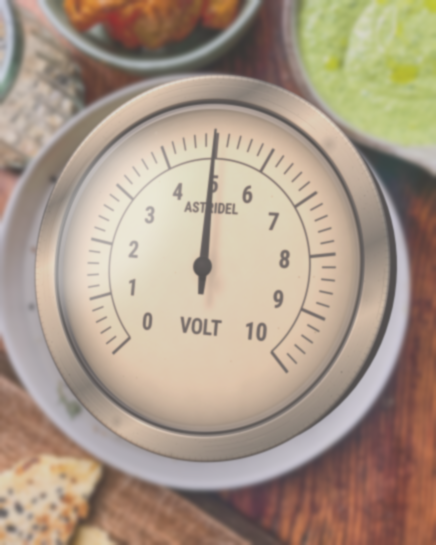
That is 5 V
